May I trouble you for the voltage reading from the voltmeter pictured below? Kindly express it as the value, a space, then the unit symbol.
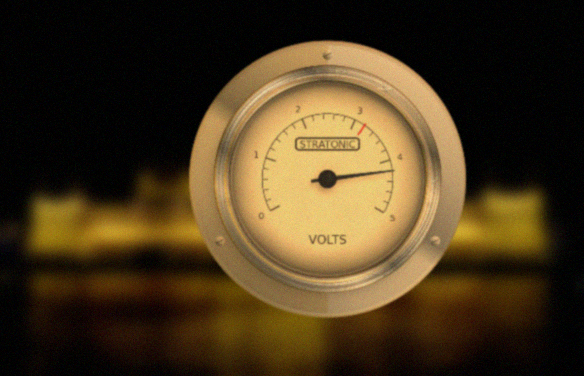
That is 4.2 V
